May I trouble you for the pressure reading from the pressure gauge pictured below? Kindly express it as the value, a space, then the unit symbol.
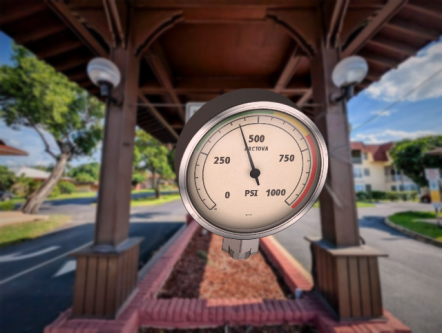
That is 425 psi
